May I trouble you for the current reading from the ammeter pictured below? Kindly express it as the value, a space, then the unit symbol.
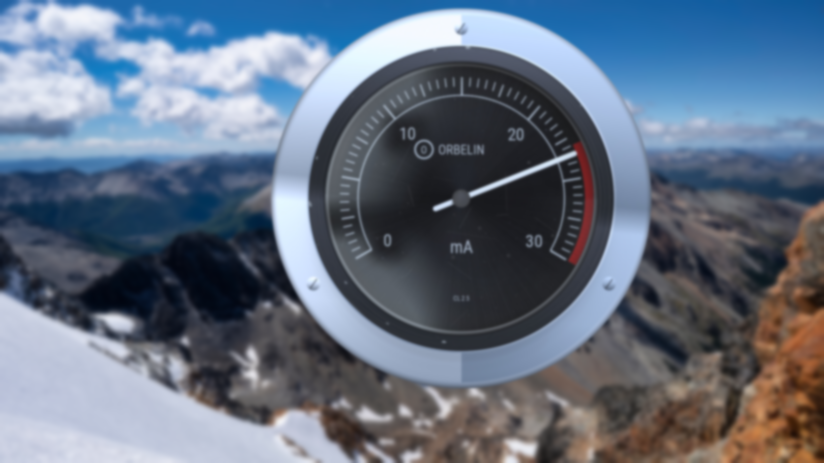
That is 23.5 mA
